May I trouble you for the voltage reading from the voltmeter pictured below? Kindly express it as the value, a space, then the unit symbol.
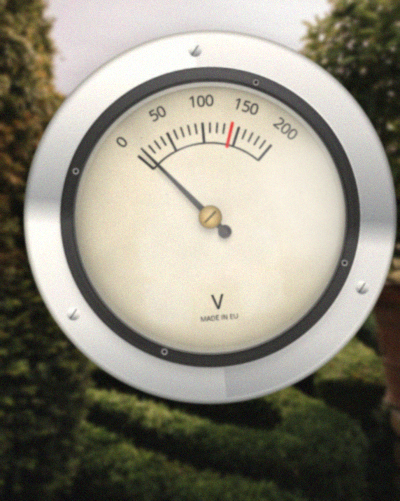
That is 10 V
